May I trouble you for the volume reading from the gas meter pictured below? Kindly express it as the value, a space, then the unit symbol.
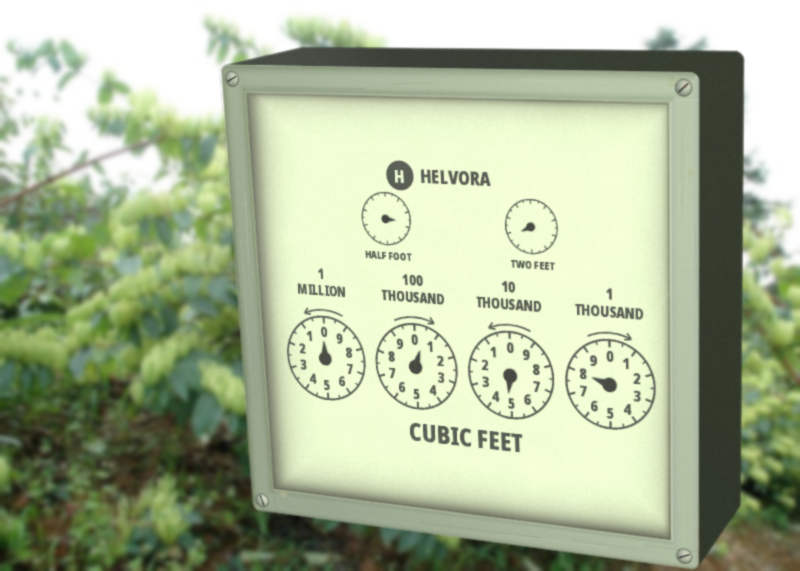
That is 4800 ft³
